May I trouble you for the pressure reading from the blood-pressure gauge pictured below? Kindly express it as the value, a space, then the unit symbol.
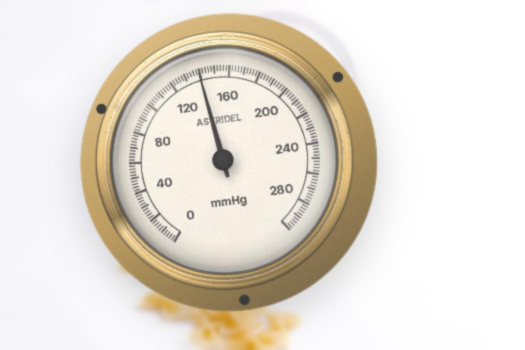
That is 140 mmHg
